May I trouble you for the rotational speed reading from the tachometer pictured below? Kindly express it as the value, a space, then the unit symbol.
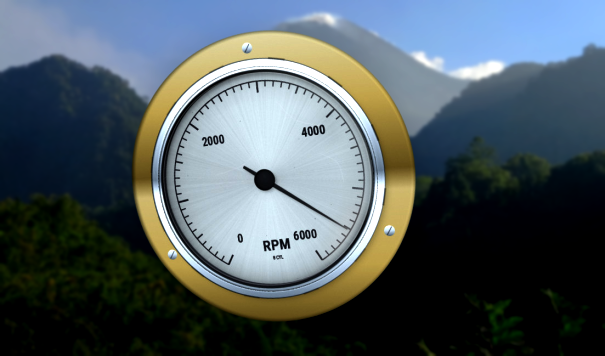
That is 5500 rpm
